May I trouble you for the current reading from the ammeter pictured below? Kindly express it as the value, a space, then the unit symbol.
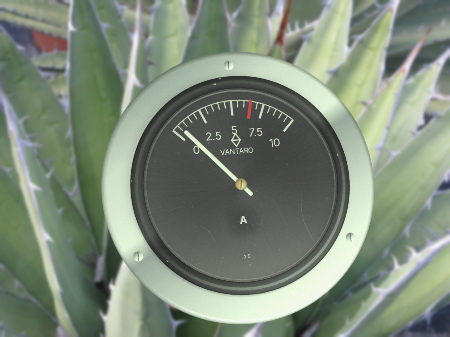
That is 0.5 A
